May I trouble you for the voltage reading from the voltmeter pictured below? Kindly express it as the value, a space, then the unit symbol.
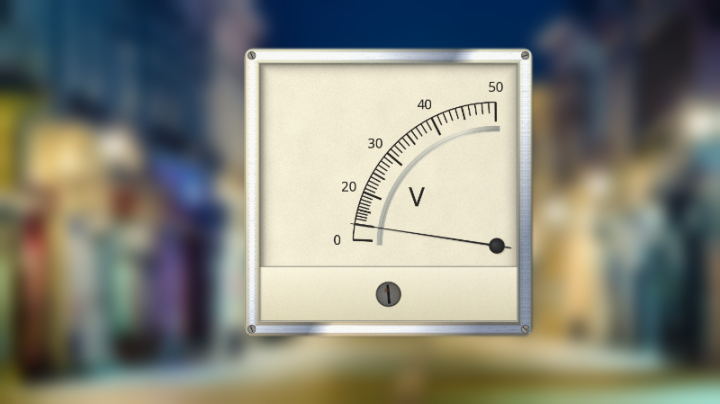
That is 10 V
